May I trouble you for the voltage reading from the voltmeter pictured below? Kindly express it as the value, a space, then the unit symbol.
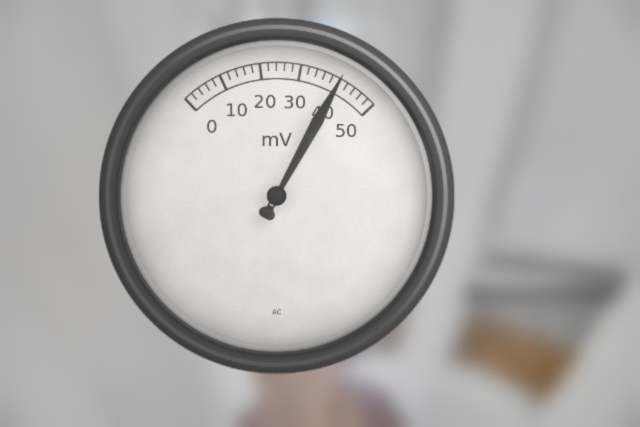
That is 40 mV
